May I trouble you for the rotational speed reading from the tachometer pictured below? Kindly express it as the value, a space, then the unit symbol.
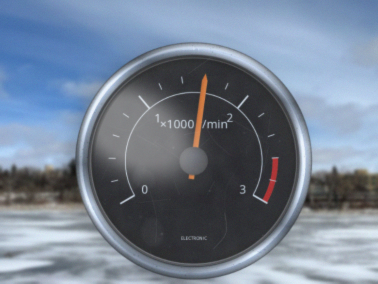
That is 1600 rpm
